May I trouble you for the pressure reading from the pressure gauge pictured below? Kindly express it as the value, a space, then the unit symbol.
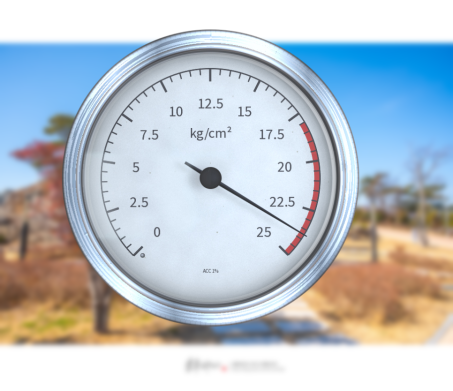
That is 23.75 kg/cm²
